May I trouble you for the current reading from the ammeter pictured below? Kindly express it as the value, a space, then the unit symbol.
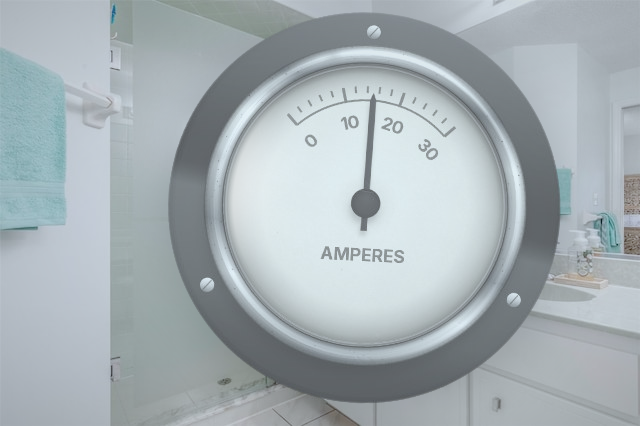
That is 15 A
